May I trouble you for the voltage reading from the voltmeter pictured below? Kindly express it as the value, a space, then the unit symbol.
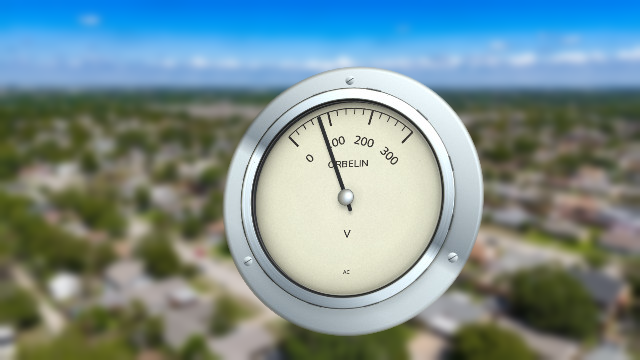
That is 80 V
